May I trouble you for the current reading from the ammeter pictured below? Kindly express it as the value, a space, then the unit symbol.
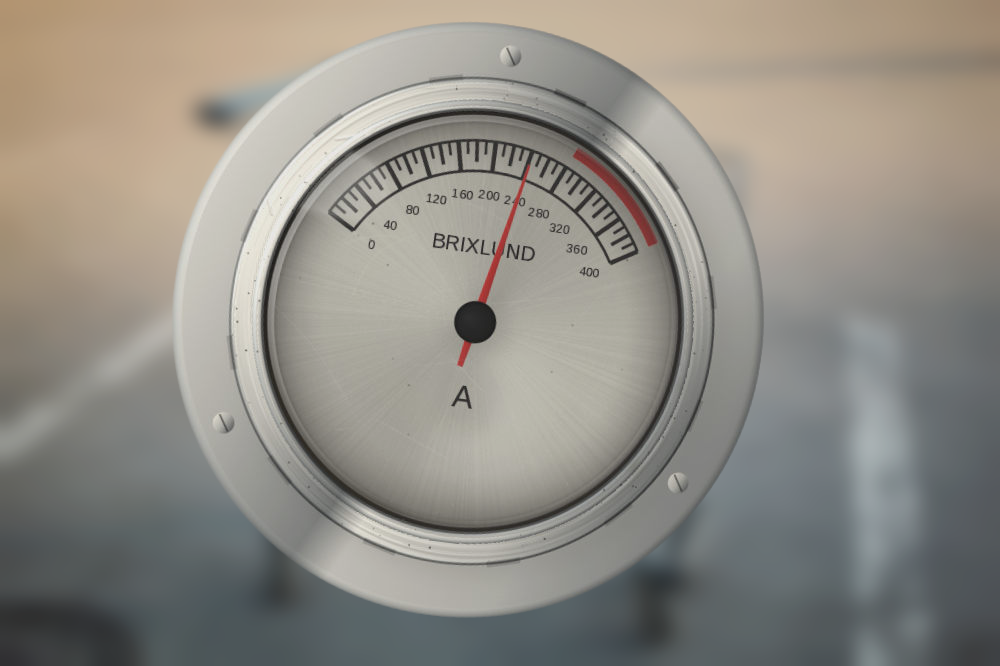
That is 240 A
